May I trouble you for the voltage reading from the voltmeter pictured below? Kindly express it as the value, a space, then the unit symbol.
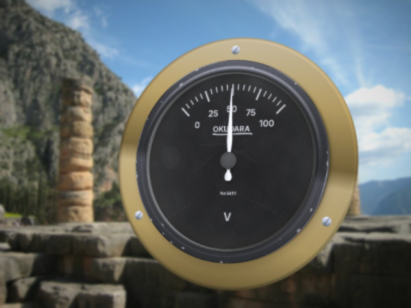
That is 50 V
